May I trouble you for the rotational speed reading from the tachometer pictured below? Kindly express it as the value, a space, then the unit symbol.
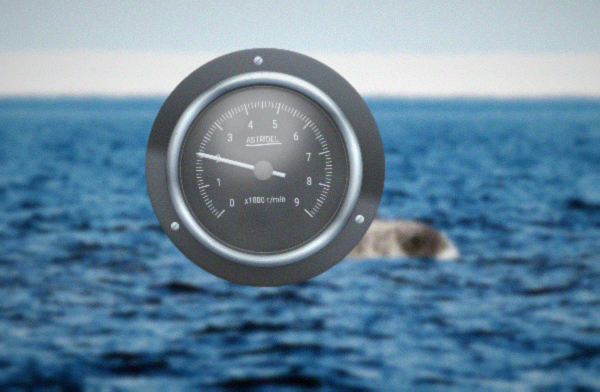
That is 2000 rpm
